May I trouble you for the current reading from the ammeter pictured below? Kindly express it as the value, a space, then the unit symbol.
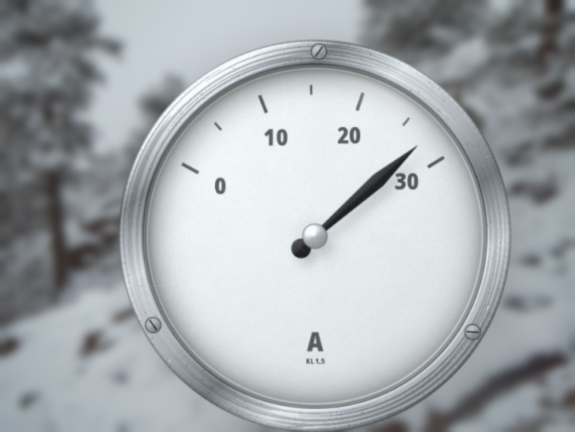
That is 27.5 A
